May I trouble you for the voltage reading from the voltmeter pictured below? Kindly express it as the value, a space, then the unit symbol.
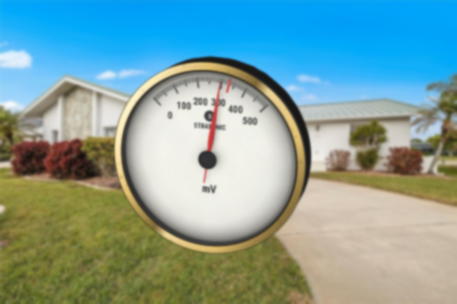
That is 300 mV
